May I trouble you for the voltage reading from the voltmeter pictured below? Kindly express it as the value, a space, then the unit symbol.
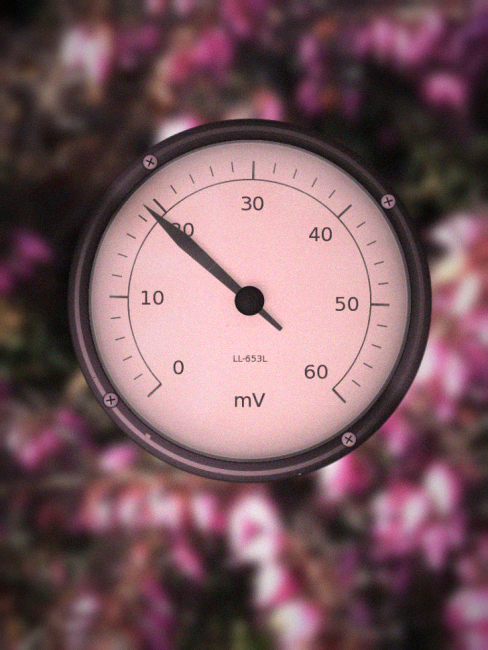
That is 19 mV
